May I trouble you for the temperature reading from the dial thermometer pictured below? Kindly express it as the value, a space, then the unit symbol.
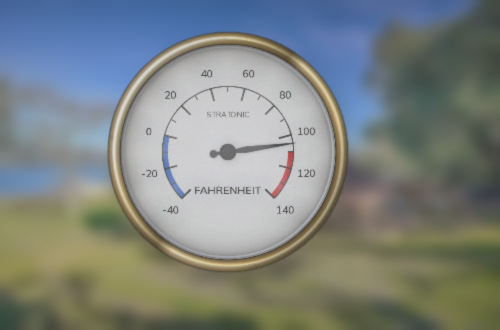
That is 105 °F
